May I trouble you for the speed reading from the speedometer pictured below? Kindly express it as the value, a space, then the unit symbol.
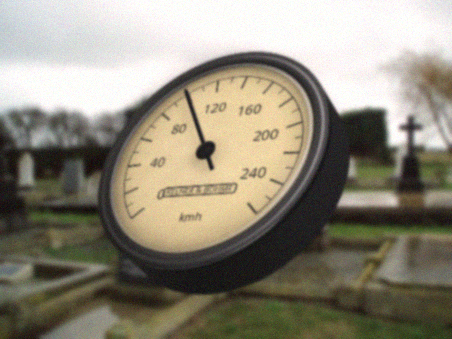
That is 100 km/h
